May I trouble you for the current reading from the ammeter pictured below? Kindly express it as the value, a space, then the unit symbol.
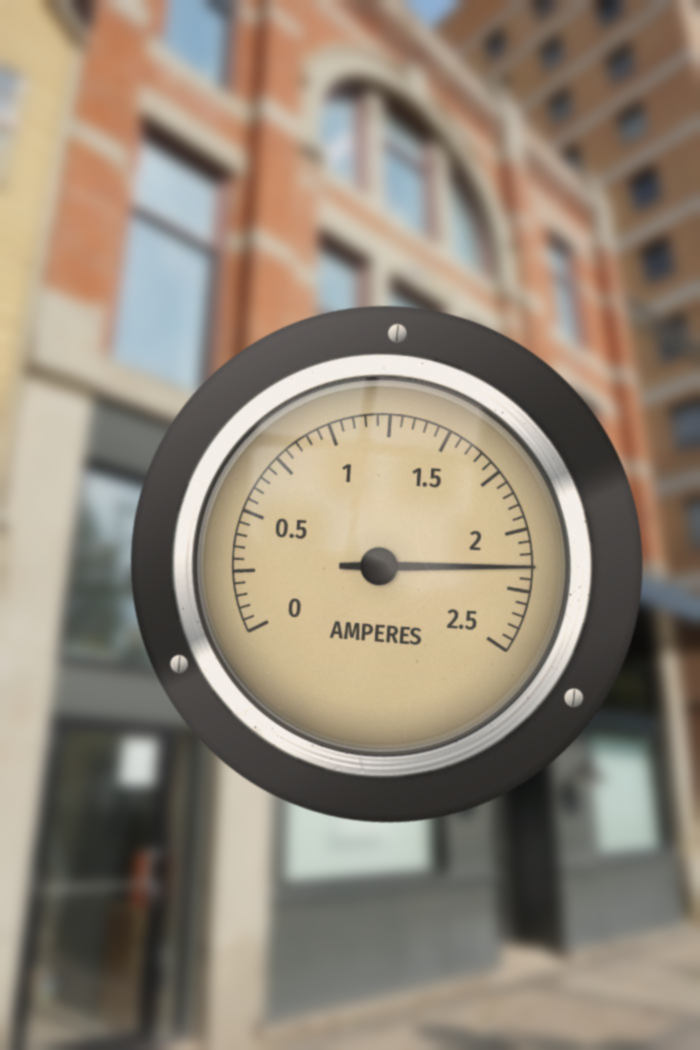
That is 2.15 A
